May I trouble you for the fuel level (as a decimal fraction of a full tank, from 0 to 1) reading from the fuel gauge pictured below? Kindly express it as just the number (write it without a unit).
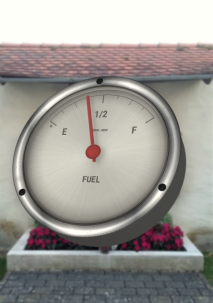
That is 0.375
